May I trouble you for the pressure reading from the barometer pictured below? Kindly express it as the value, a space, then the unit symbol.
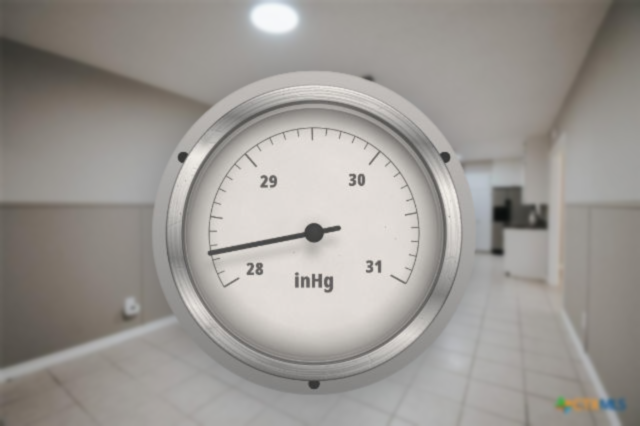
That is 28.25 inHg
